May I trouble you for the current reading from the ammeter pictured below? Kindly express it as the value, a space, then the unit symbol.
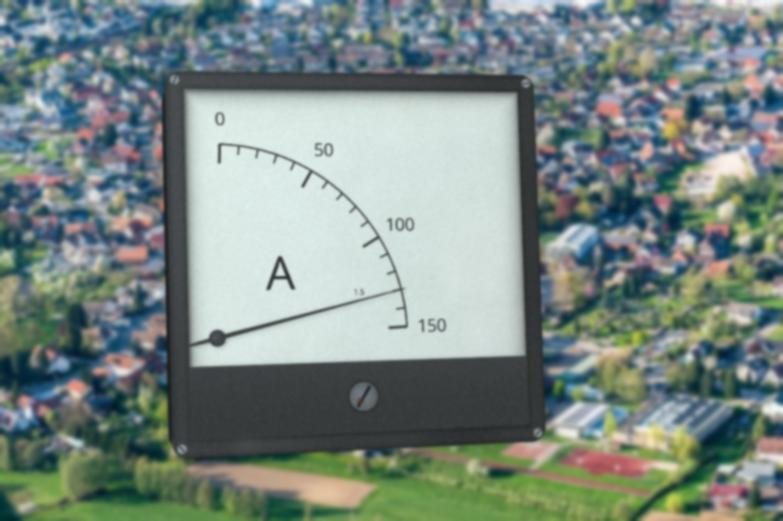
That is 130 A
